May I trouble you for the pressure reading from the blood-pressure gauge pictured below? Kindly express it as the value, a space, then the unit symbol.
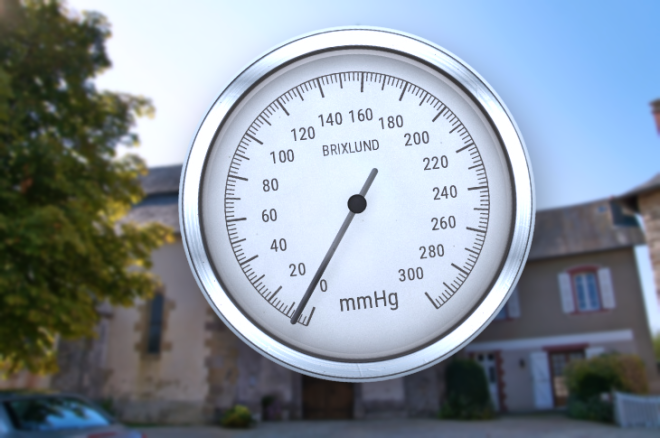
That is 6 mmHg
